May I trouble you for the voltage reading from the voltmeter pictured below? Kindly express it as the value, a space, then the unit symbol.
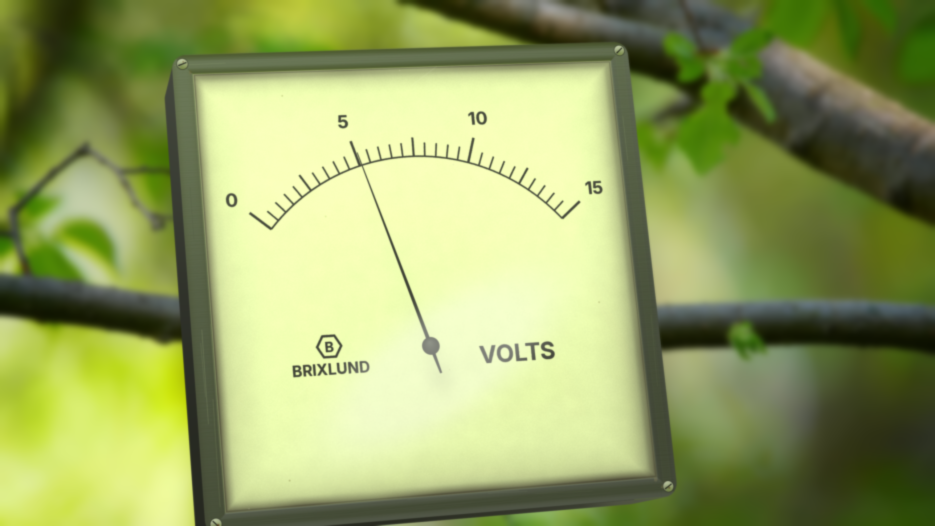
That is 5 V
